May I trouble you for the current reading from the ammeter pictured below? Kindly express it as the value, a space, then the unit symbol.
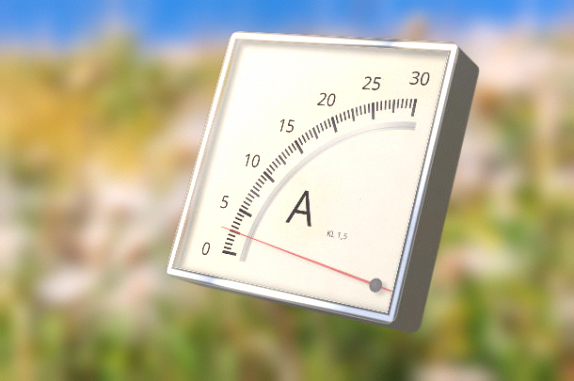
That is 2.5 A
